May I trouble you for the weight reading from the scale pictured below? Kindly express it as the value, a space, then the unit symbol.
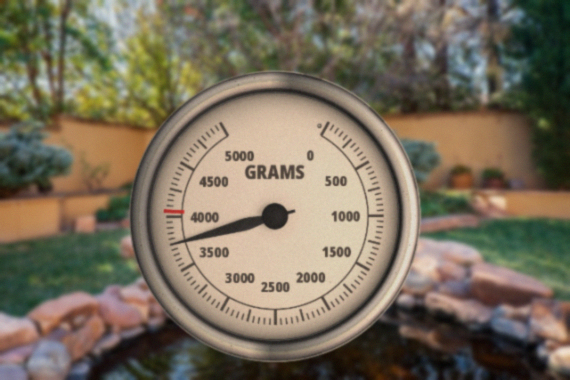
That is 3750 g
